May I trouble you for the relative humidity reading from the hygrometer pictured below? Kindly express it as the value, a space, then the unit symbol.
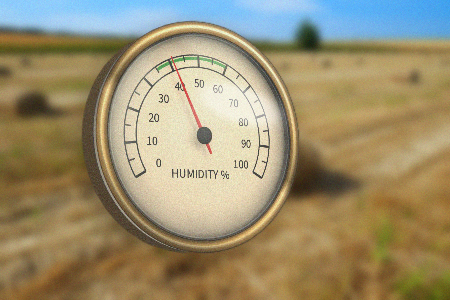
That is 40 %
